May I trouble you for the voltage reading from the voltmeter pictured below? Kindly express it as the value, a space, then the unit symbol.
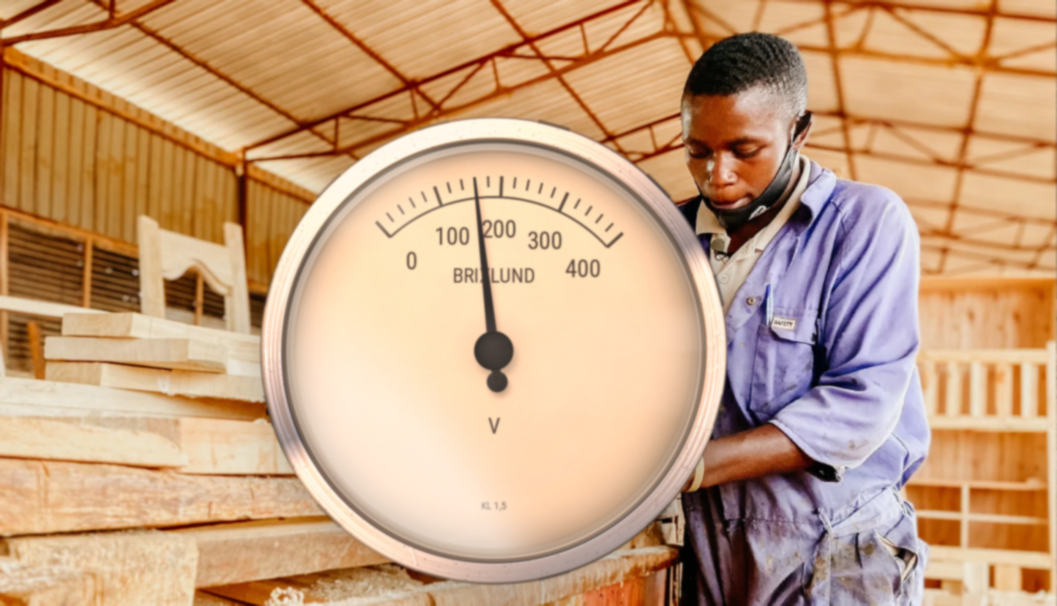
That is 160 V
